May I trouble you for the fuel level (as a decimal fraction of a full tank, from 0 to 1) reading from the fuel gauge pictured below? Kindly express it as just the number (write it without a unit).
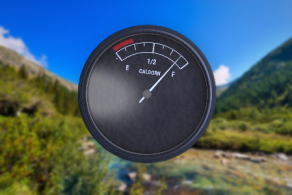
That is 0.875
